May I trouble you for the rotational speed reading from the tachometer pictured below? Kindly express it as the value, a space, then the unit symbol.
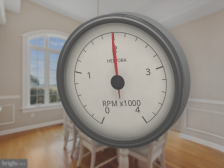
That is 2000 rpm
